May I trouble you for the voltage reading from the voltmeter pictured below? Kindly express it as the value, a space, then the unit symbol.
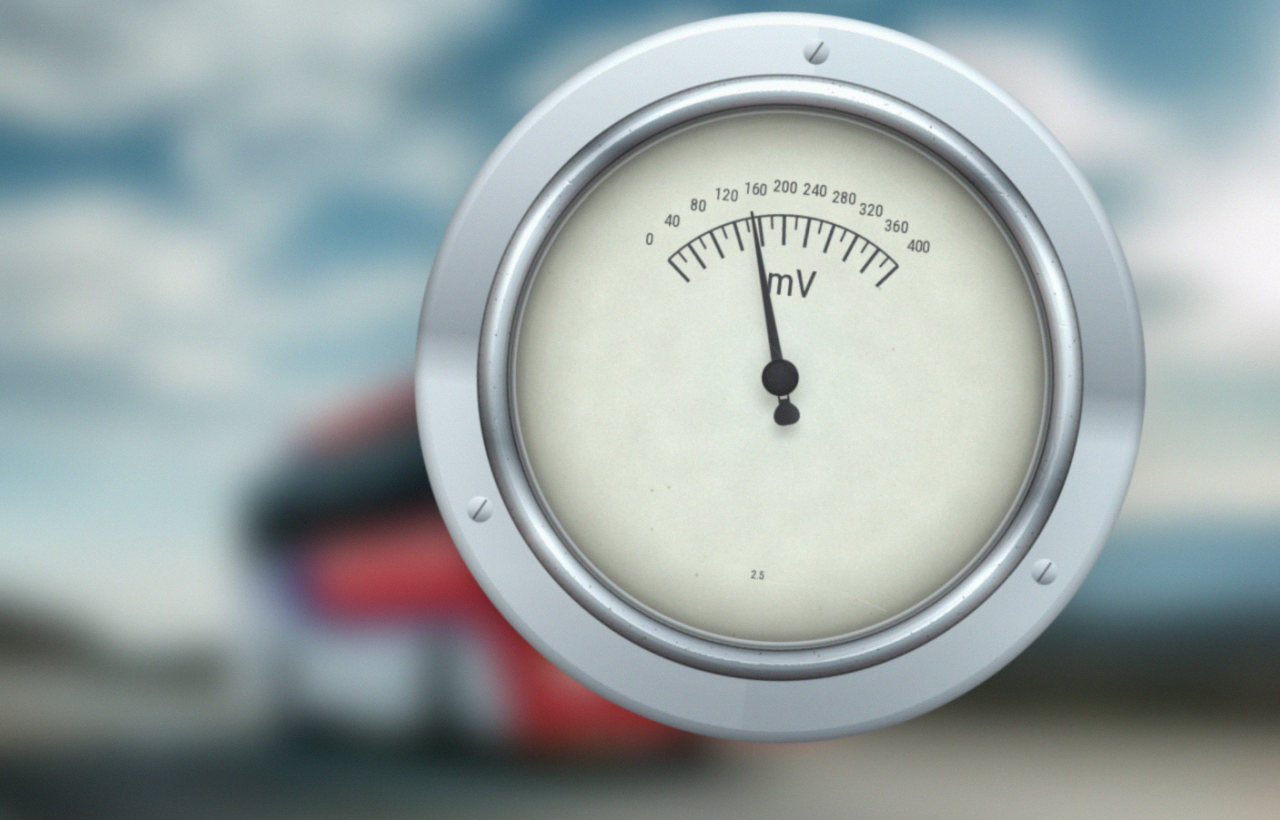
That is 150 mV
